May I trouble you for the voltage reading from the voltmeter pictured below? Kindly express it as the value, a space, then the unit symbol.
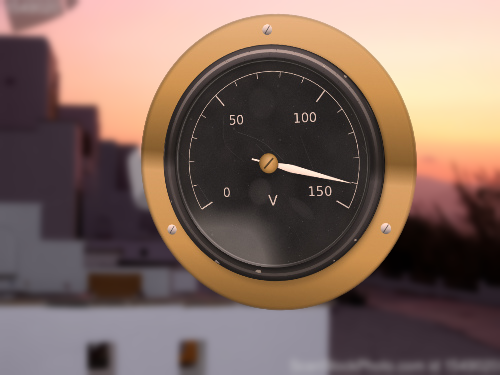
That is 140 V
